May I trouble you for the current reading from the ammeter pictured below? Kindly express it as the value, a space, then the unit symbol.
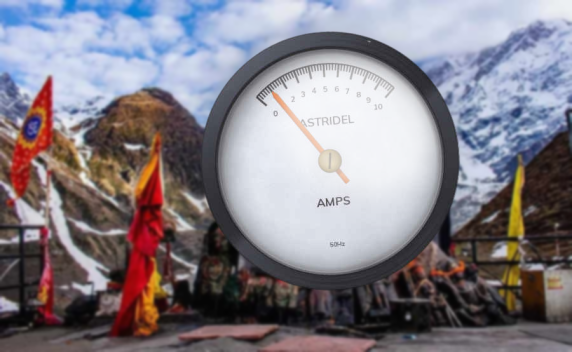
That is 1 A
